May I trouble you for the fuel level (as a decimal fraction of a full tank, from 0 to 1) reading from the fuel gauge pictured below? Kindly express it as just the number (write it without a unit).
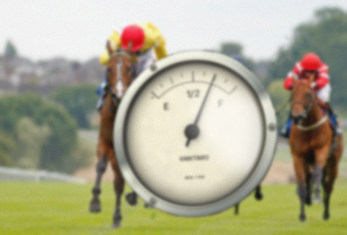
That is 0.75
